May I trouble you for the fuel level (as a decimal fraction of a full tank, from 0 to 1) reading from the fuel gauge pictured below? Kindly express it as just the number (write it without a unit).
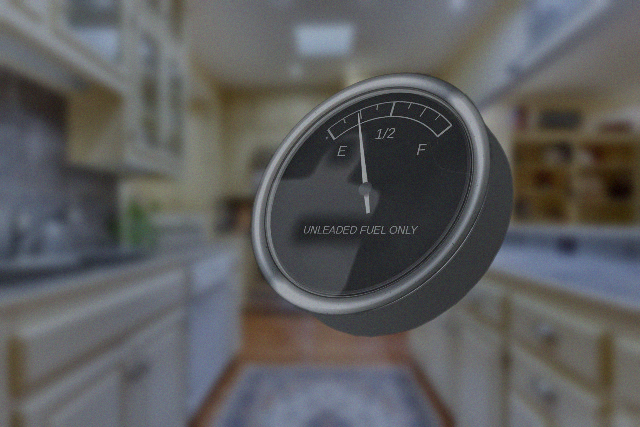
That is 0.25
